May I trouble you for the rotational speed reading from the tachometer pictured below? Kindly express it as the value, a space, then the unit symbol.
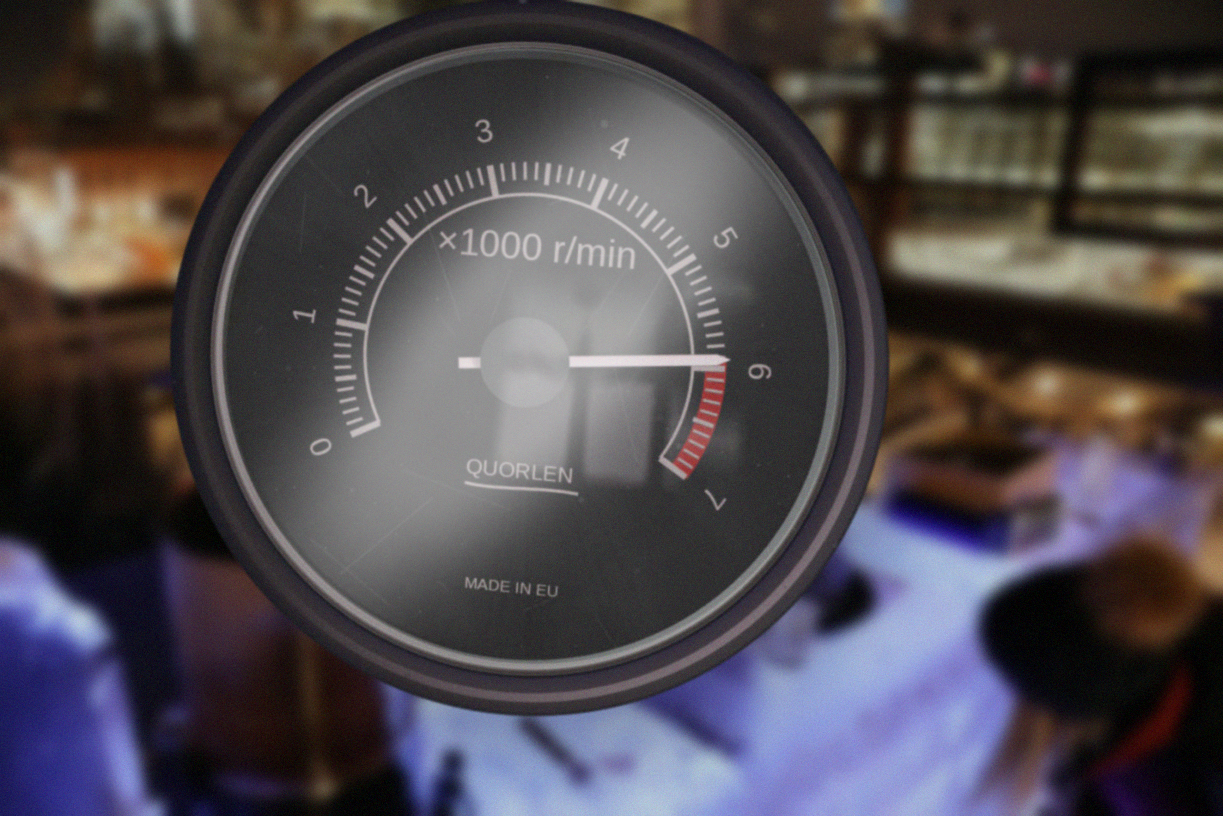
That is 5900 rpm
